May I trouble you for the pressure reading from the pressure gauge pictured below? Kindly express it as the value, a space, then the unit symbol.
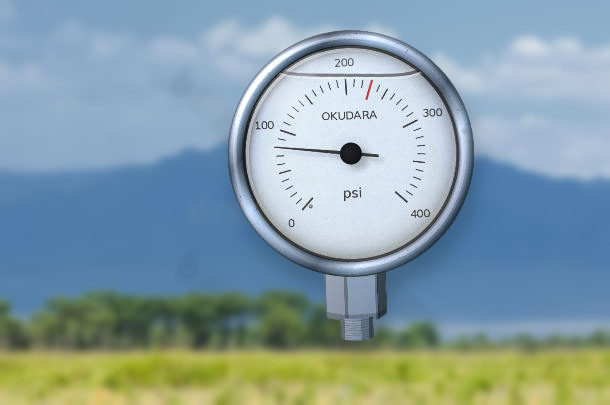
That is 80 psi
